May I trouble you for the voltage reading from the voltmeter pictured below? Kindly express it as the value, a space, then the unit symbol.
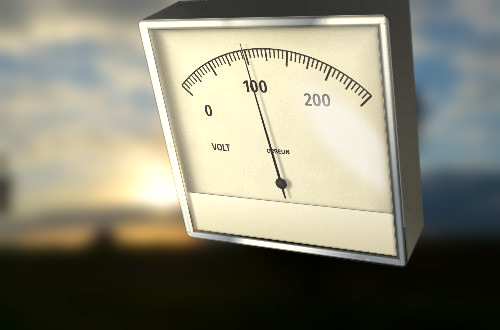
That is 100 V
